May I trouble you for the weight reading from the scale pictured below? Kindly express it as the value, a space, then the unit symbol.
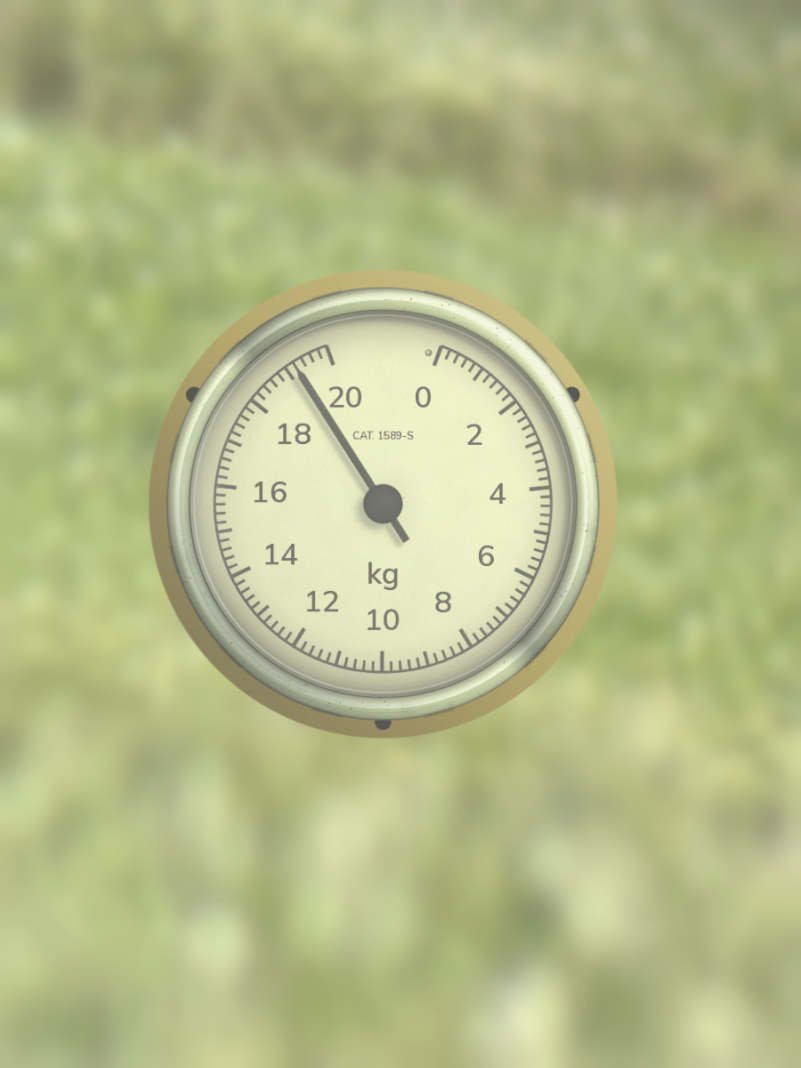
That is 19.2 kg
